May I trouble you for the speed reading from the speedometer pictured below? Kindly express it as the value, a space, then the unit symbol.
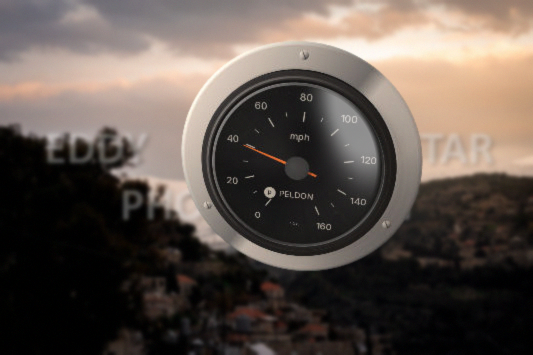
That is 40 mph
